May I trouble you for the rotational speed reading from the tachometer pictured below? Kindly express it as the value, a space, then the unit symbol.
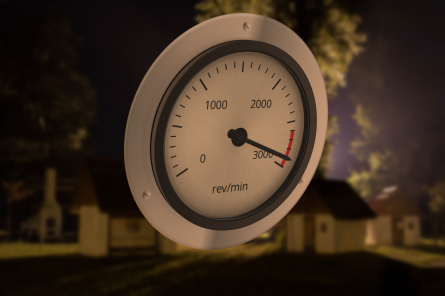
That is 2900 rpm
